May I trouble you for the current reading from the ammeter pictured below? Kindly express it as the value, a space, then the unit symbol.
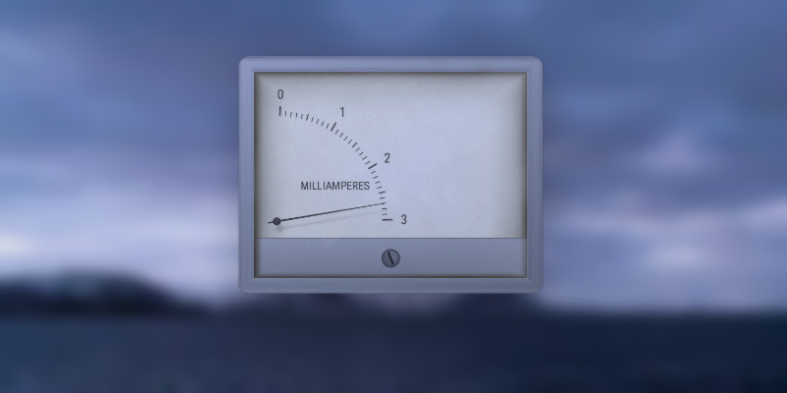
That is 2.7 mA
